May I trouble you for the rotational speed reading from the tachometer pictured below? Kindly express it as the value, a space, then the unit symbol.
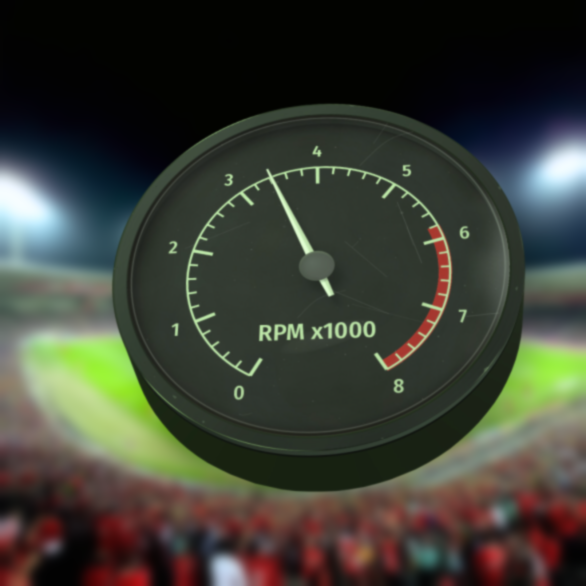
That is 3400 rpm
